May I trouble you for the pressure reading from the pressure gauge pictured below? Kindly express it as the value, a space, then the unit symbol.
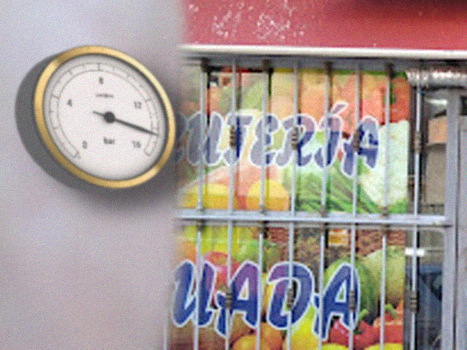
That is 14.5 bar
